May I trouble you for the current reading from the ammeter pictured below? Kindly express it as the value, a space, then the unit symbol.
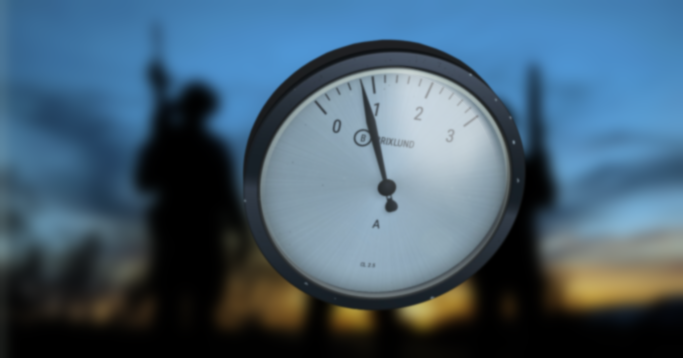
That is 0.8 A
